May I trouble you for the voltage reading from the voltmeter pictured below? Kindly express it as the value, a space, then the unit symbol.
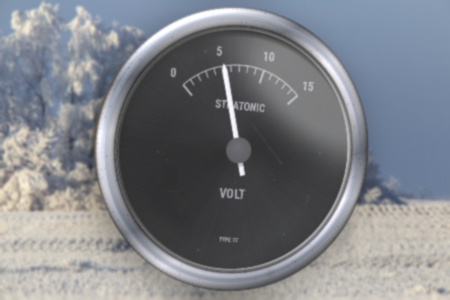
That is 5 V
